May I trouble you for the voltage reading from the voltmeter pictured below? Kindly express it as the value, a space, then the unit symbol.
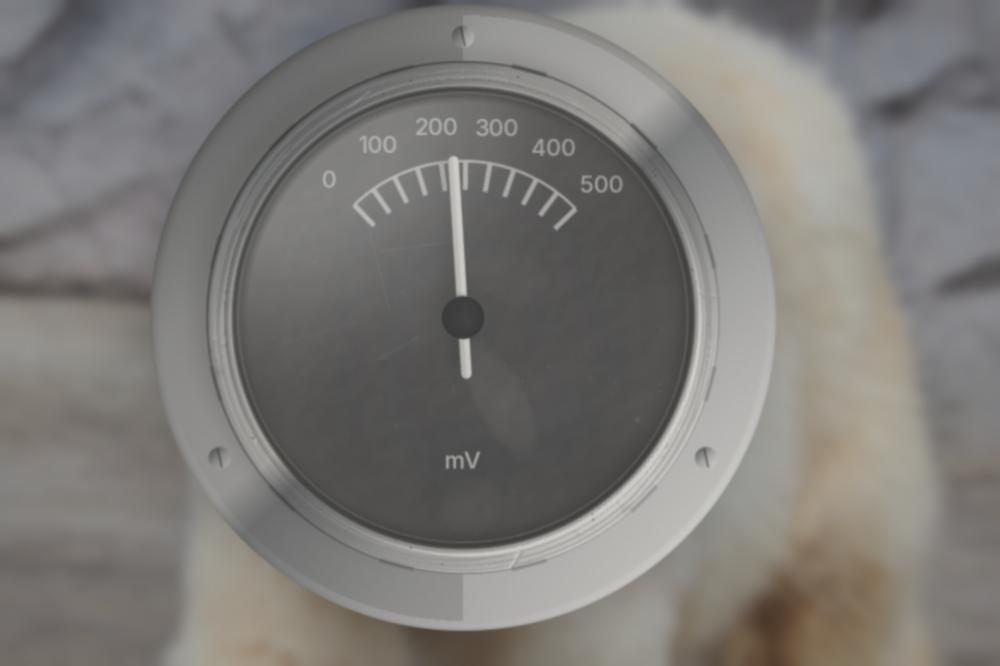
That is 225 mV
